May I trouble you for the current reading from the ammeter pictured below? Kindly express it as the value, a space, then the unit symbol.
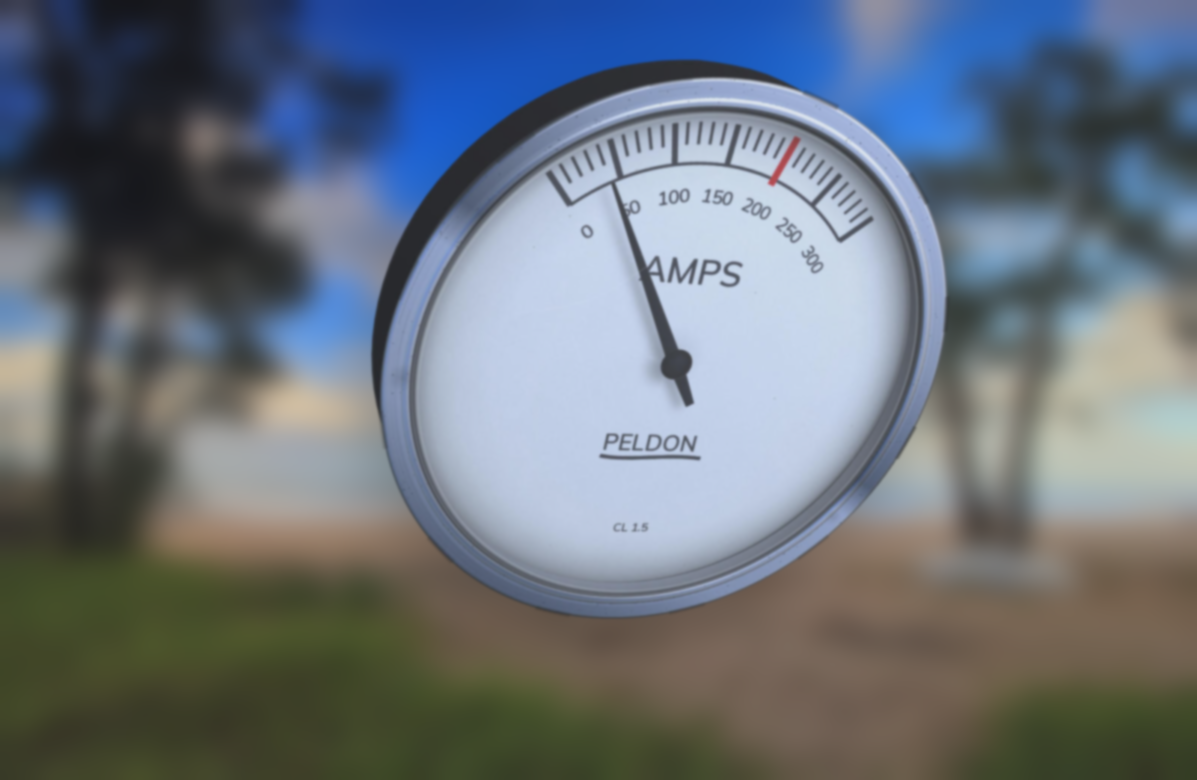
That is 40 A
